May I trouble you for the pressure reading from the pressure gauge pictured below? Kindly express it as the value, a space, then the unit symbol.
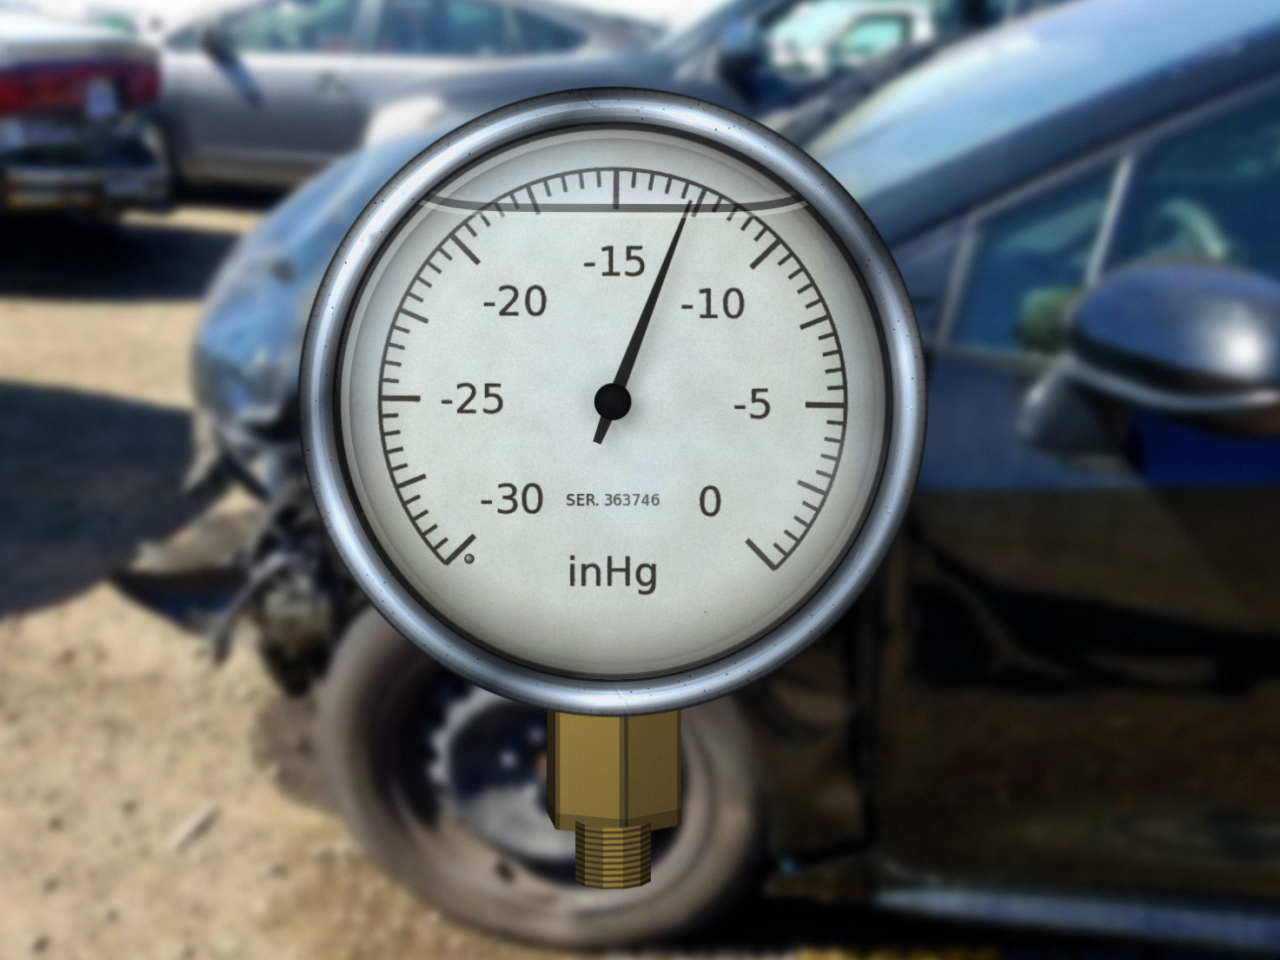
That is -12.75 inHg
